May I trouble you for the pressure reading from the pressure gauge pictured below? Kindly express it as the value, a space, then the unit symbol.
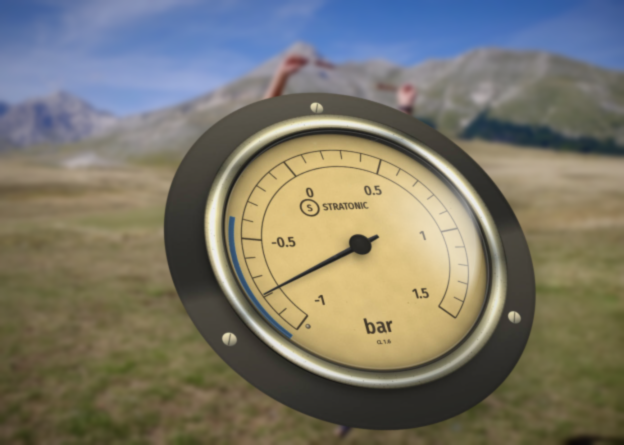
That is -0.8 bar
